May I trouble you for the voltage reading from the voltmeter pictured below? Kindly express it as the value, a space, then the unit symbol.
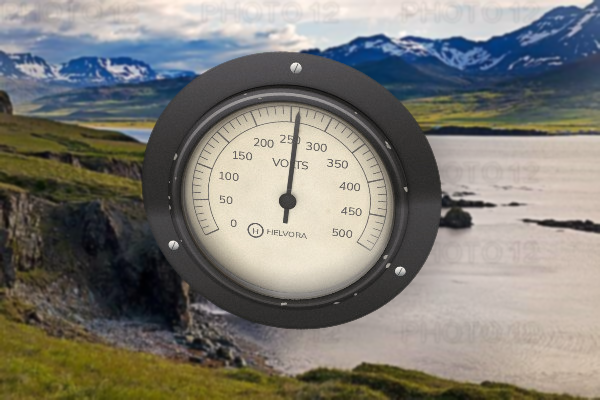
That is 260 V
